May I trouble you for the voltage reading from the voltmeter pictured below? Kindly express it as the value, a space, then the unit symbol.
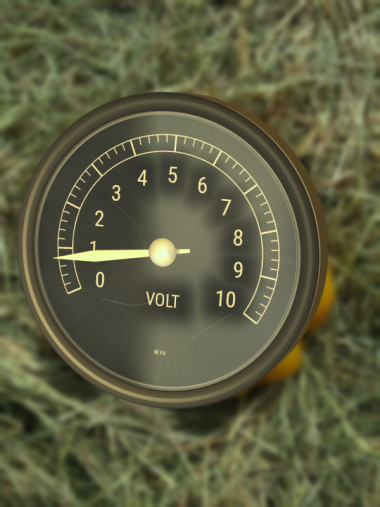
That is 0.8 V
